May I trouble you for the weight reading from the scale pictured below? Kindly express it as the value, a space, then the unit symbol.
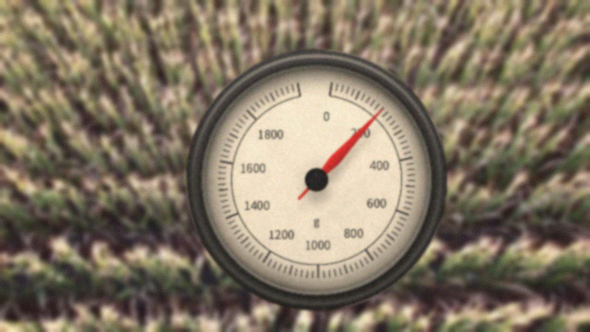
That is 200 g
